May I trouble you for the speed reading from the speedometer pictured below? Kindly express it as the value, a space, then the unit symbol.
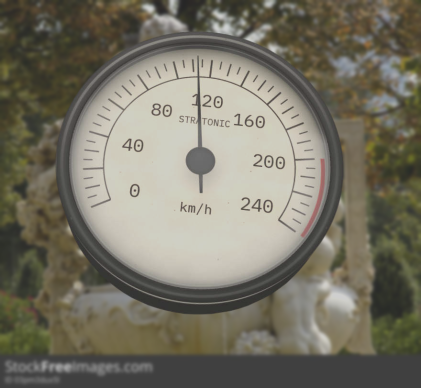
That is 112.5 km/h
